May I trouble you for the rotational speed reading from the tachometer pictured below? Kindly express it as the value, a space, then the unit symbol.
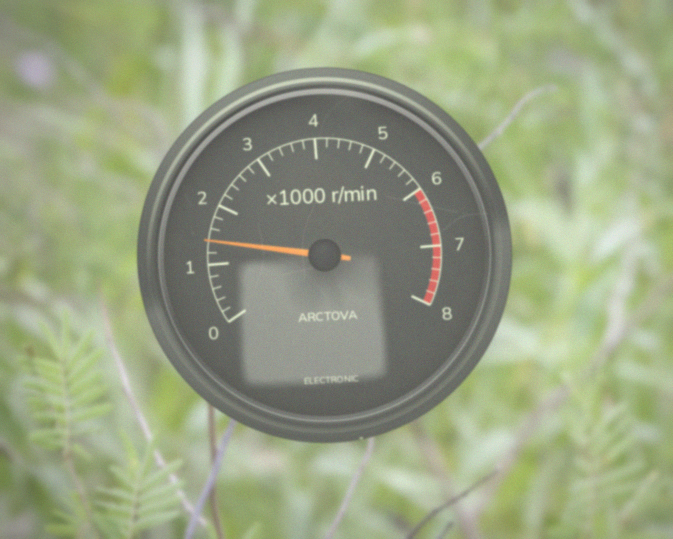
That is 1400 rpm
